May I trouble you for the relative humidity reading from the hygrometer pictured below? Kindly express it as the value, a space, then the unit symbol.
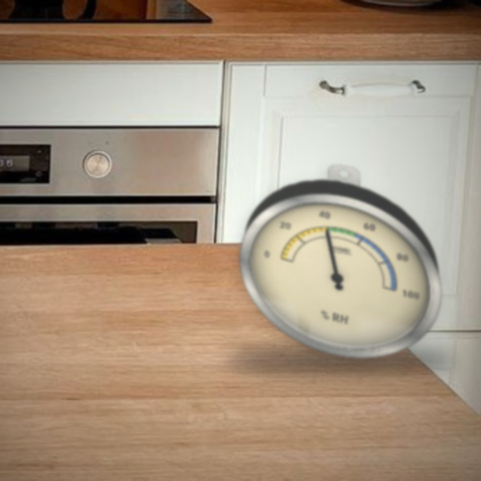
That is 40 %
